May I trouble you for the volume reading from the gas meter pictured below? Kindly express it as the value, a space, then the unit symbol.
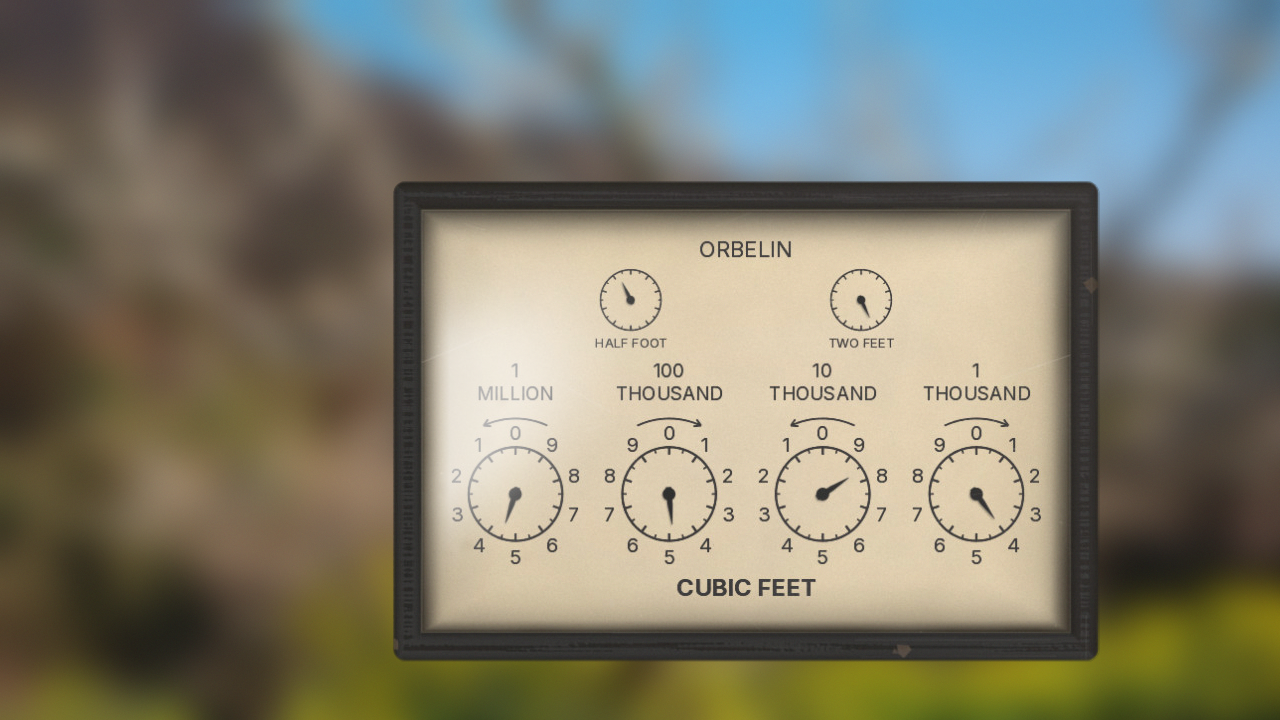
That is 448400 ft³
